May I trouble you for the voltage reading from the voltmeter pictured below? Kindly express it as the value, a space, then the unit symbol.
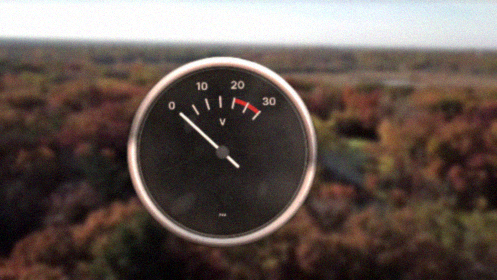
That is 0 V
